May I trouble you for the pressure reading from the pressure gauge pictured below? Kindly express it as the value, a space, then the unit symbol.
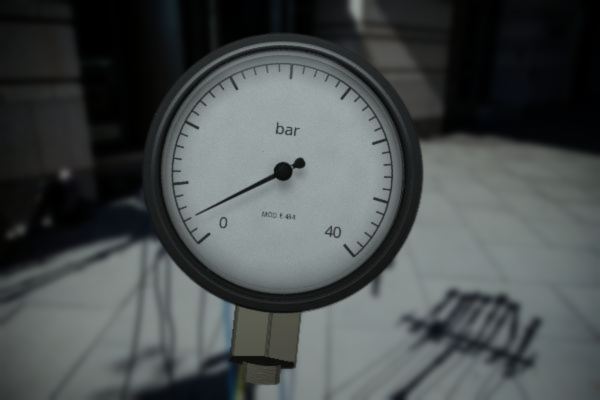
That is 2 bar
